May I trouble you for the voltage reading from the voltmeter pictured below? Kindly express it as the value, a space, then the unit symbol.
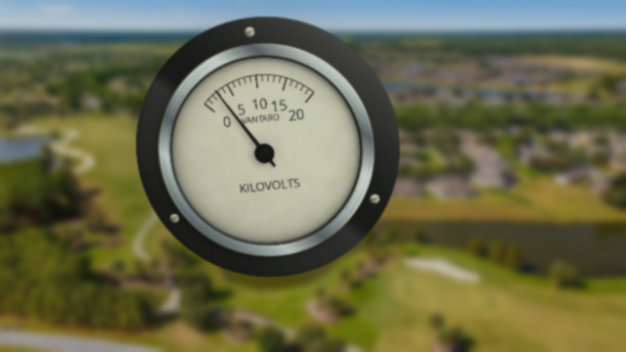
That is 3 kV
